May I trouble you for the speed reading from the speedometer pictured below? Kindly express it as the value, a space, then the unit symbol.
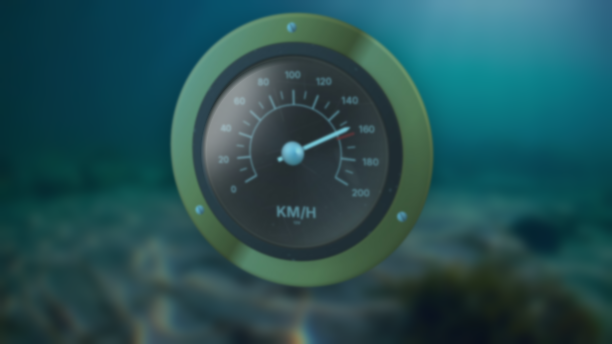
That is 155 km/h
